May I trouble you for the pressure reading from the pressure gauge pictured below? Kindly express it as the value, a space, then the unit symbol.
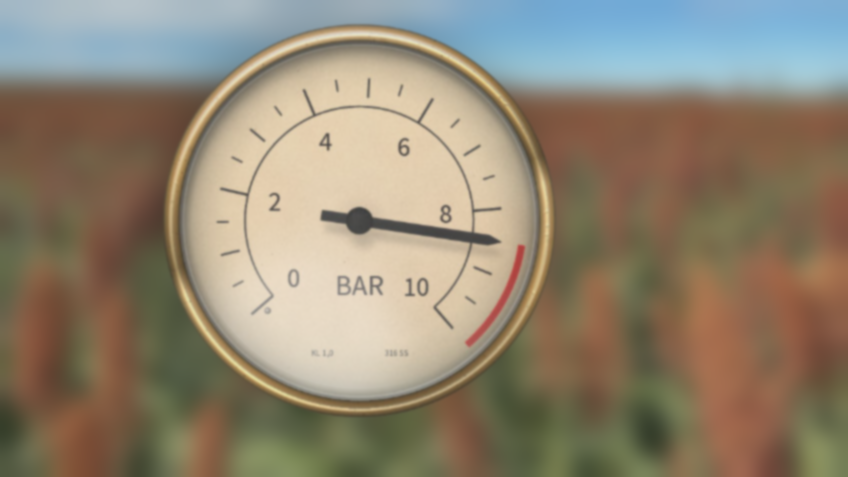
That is 8.5 bar
